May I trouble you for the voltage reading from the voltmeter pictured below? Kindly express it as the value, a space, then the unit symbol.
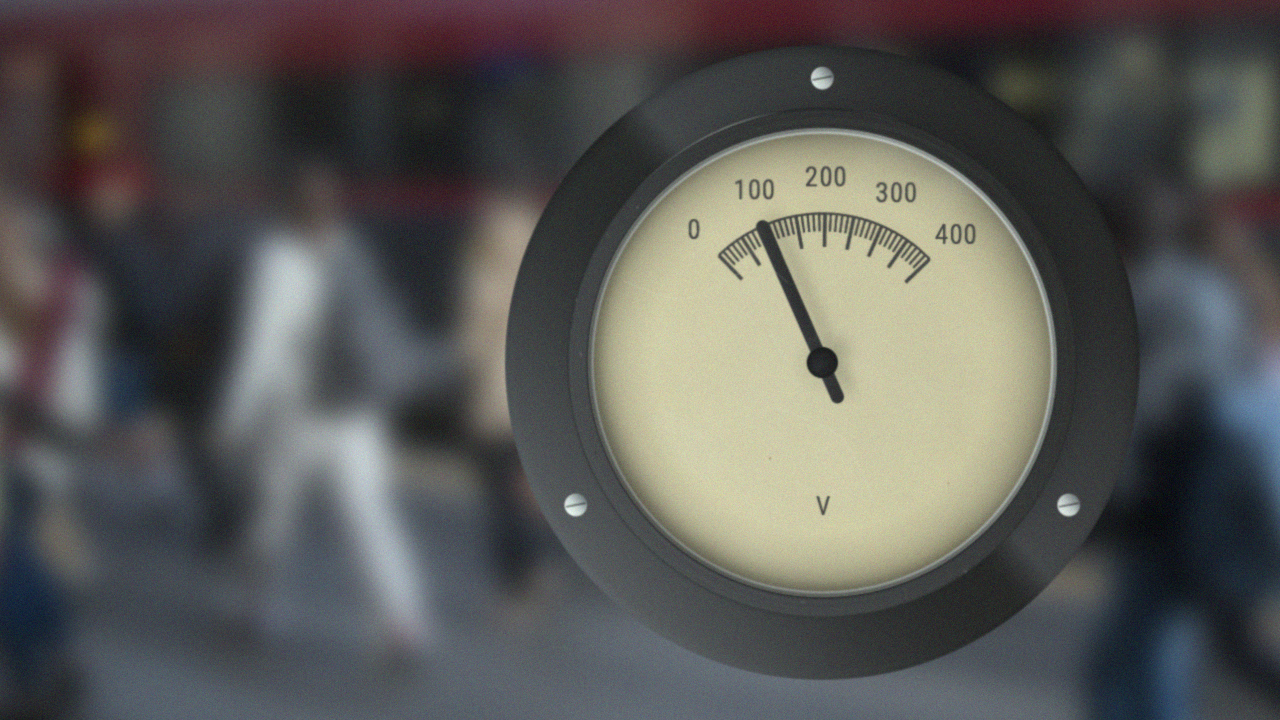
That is 90 V
